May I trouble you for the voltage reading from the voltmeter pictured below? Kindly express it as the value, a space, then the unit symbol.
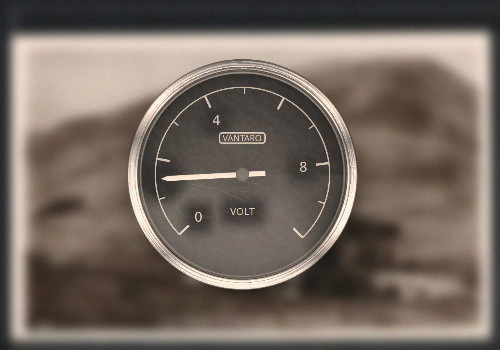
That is 1.5 V
